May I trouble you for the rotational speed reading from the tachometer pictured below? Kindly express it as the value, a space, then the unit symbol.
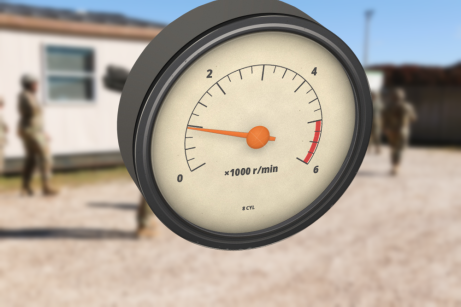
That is 1000 rpm
